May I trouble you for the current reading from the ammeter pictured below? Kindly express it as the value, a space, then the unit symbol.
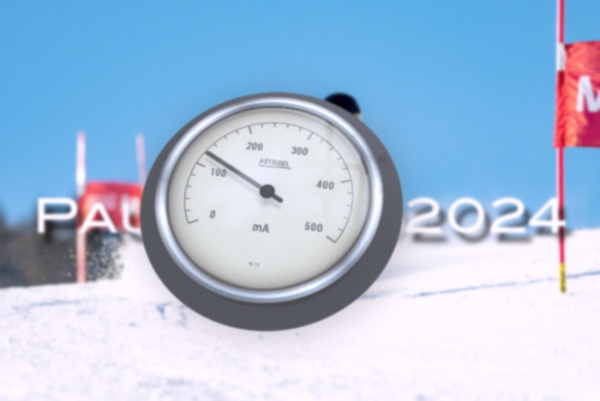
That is 120 mA
